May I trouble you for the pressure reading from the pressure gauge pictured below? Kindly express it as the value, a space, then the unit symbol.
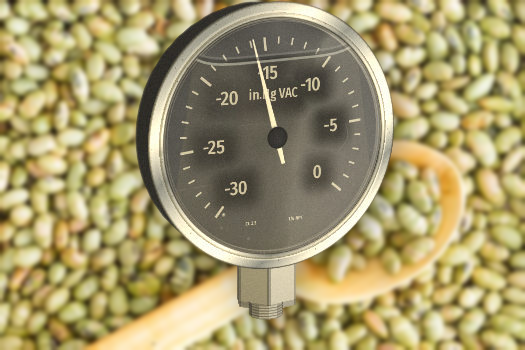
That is -16 inHg
